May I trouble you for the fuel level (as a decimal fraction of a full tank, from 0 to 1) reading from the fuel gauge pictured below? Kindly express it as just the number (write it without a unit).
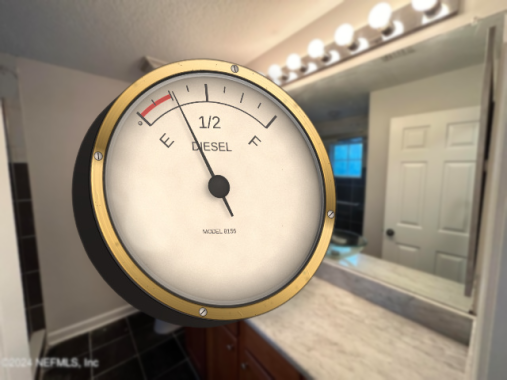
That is 0.25
